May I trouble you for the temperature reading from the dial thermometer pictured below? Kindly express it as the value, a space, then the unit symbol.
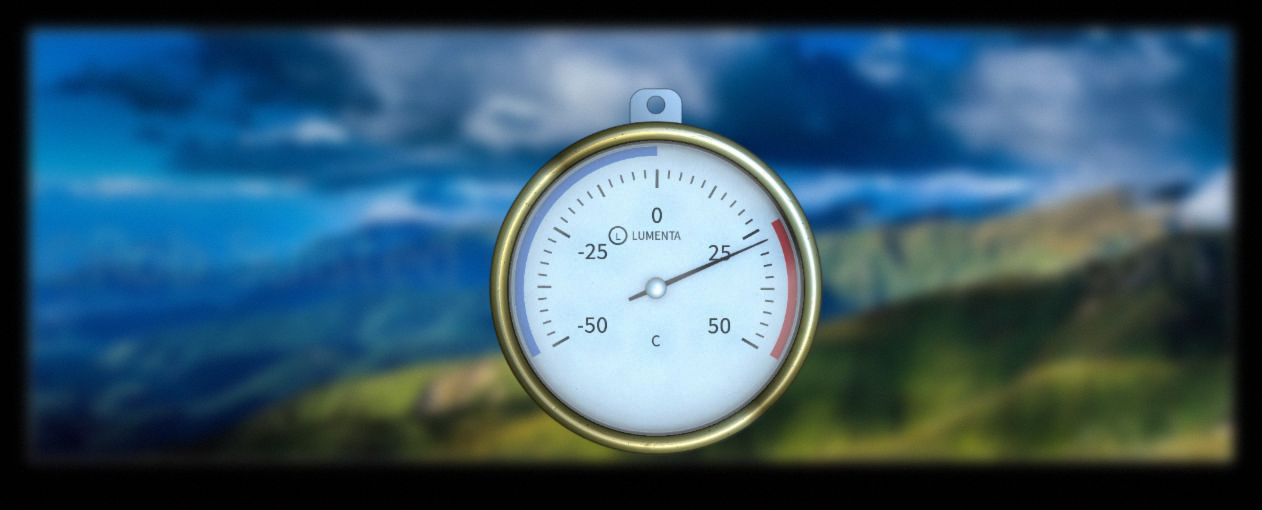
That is 27.5 °C
